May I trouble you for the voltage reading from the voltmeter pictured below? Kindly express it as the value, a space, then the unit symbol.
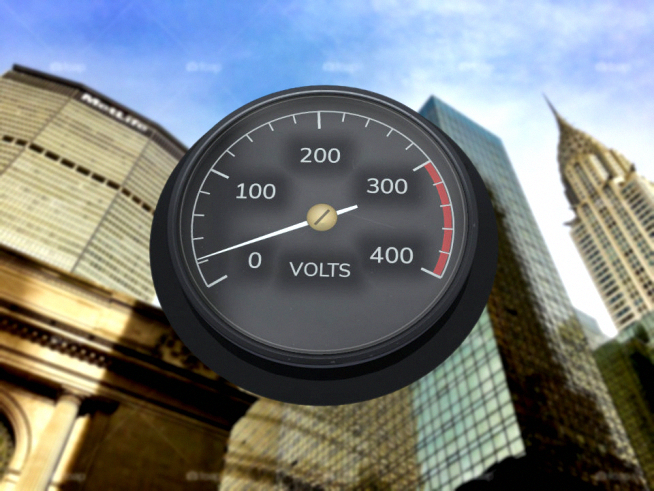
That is 20 V
